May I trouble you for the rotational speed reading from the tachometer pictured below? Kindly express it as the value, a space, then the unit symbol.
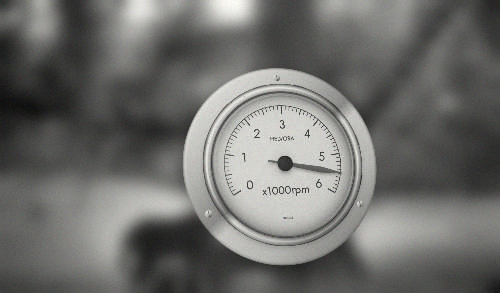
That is 5500 rpm
